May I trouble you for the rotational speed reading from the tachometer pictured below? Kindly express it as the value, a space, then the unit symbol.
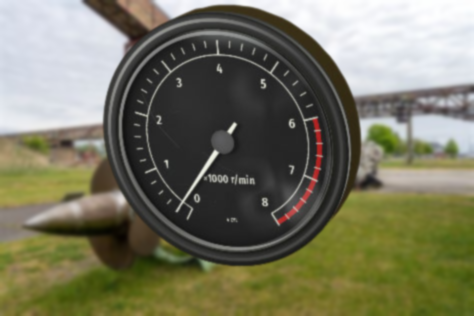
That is 200 rpm
